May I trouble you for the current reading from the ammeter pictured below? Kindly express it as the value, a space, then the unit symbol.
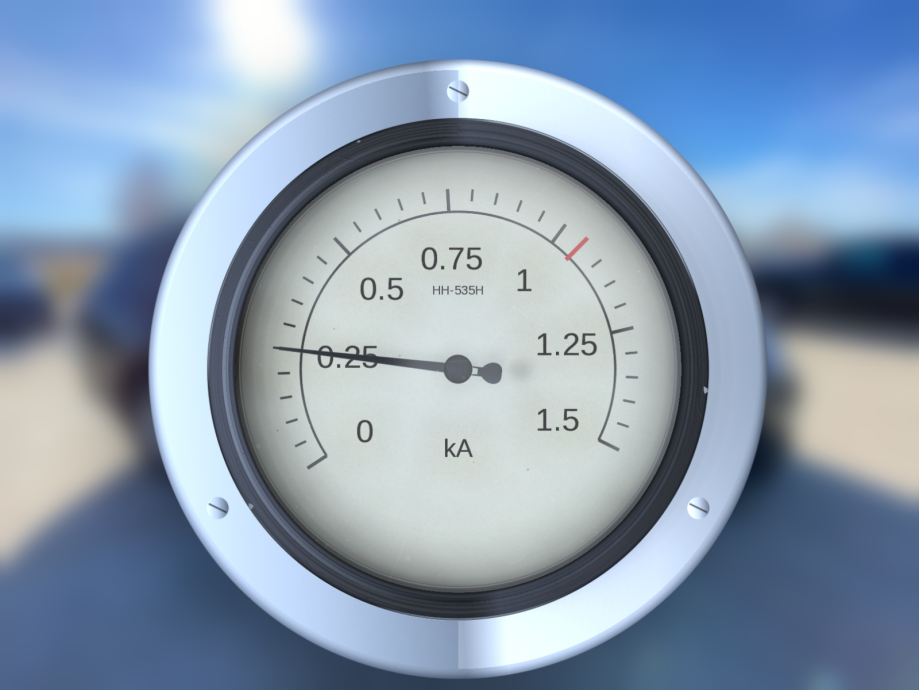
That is 0.25 kA
